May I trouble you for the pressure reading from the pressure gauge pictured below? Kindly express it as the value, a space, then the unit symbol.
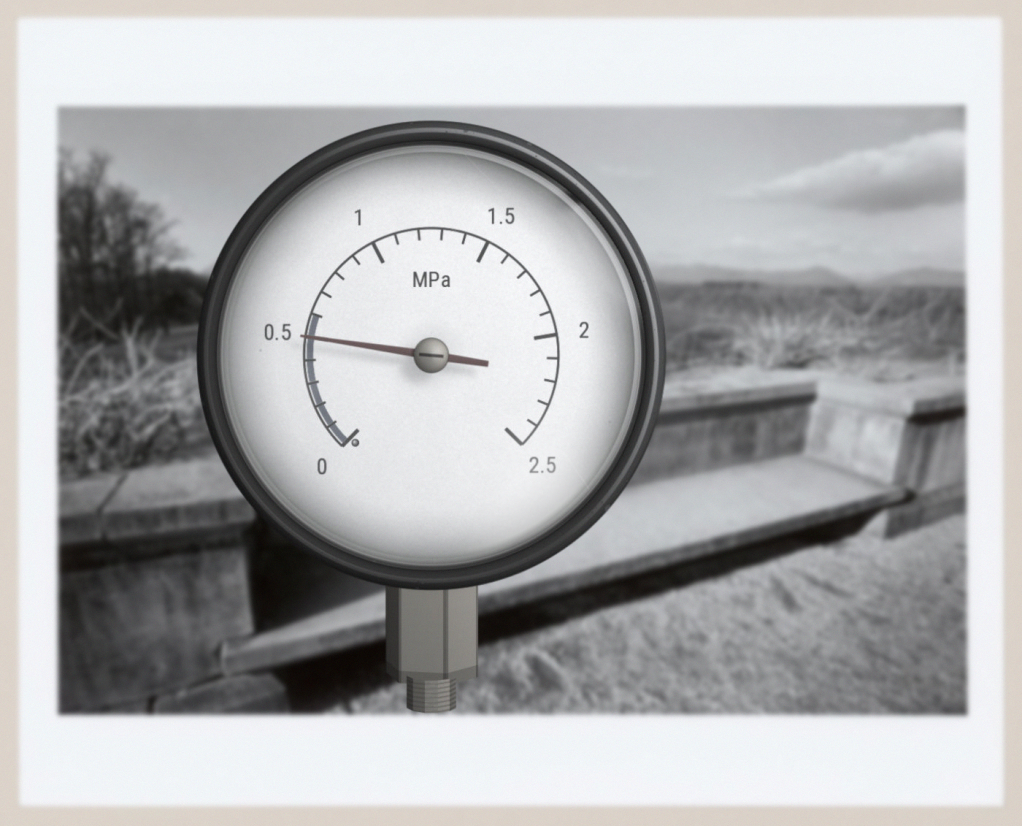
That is 0.5 MPa
